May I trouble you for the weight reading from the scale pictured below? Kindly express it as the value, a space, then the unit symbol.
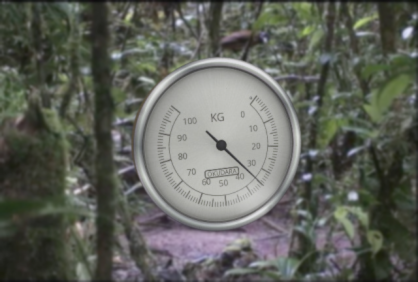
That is 35 kg
